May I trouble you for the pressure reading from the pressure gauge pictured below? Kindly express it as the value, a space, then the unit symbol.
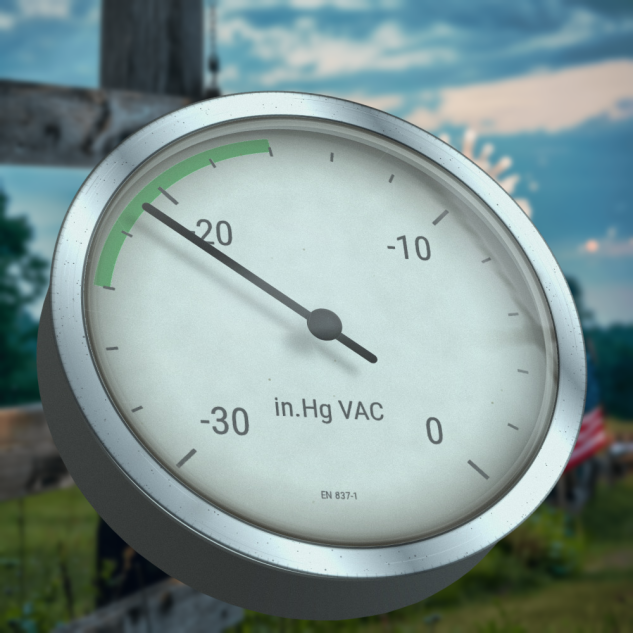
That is -21 inHg
